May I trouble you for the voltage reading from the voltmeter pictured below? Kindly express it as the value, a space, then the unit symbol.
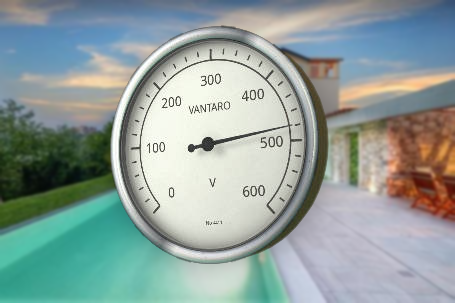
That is 480 V
